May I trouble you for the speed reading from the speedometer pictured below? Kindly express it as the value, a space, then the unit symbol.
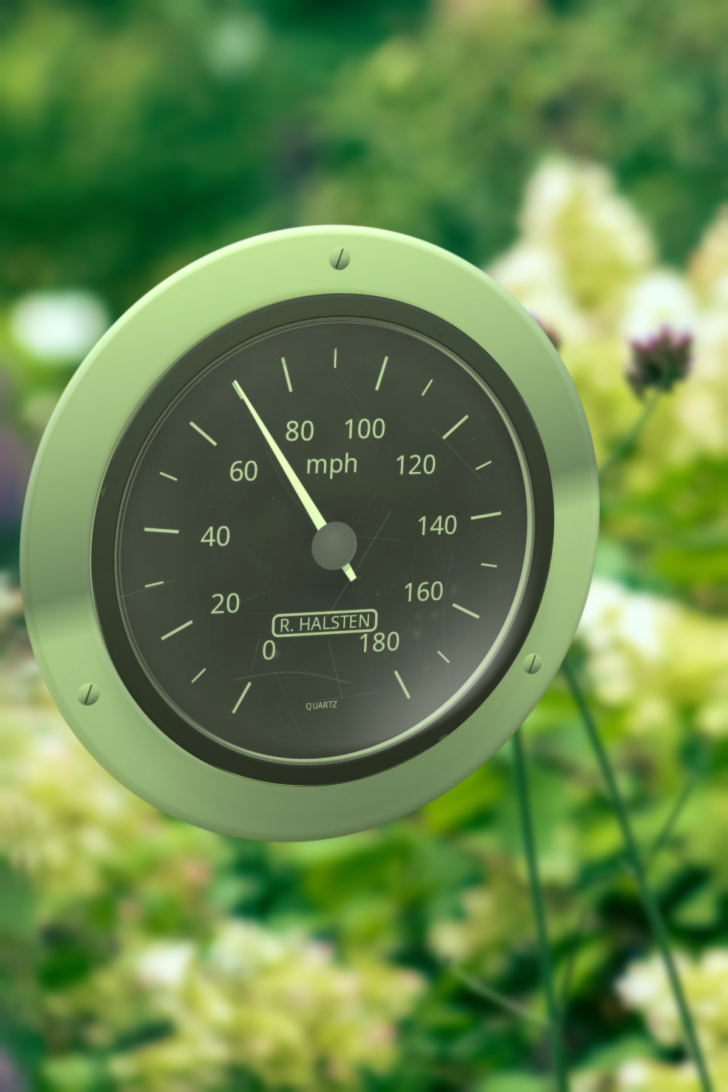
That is 70 mph
